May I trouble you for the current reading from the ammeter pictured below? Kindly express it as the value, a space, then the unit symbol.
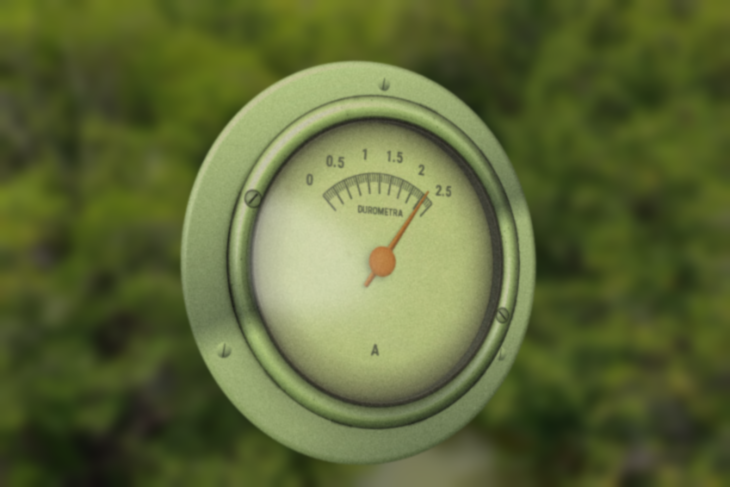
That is 2.25 A
